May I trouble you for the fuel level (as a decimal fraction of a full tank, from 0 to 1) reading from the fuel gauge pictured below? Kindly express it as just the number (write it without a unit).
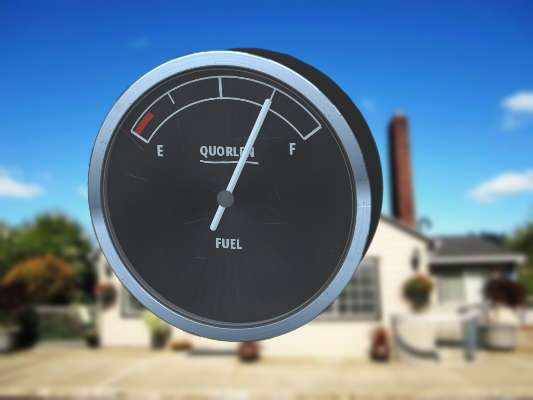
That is 0.75
